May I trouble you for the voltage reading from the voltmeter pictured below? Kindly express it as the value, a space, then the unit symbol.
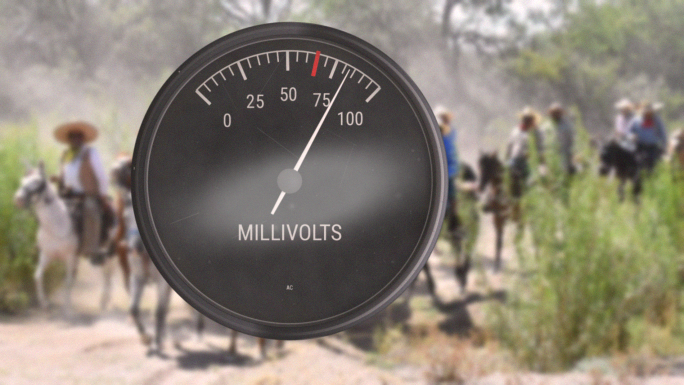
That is 82.5 mV
